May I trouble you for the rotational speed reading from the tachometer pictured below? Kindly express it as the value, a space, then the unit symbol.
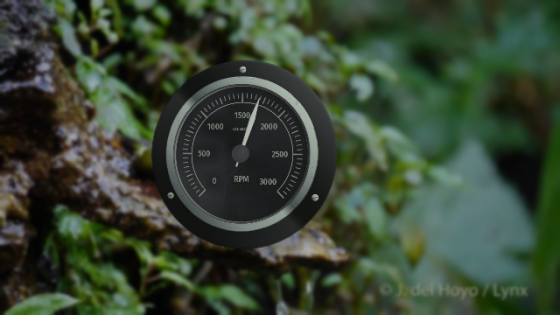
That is 1700 rpm
